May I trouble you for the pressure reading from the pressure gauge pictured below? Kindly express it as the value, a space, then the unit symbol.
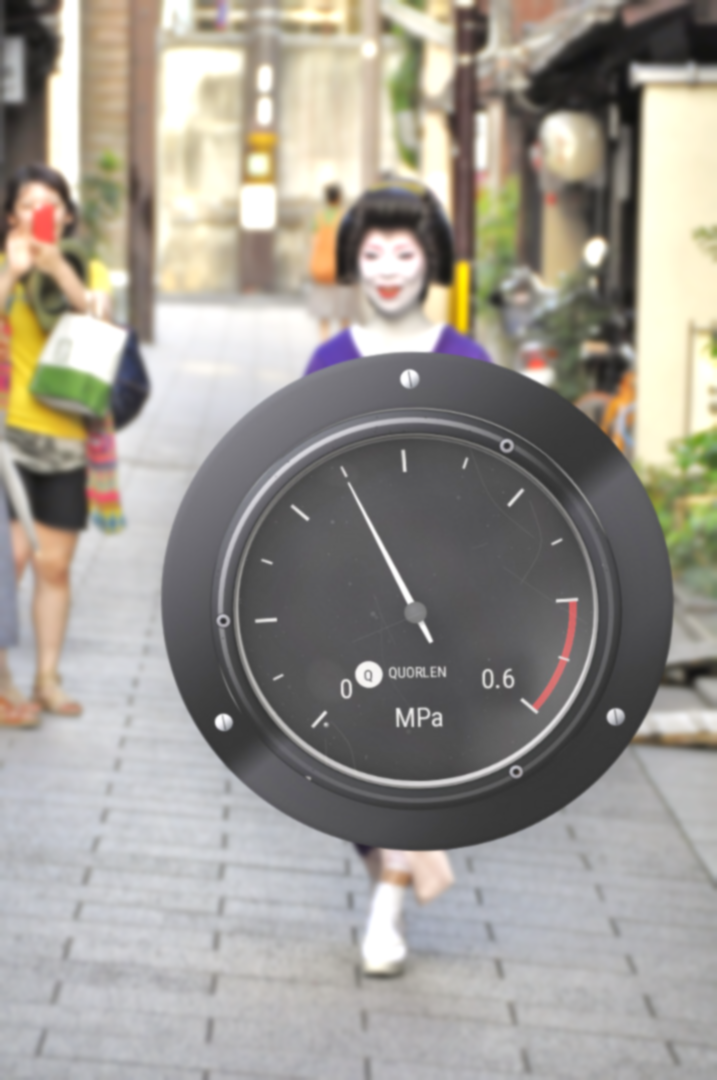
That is 0.25 MPa
